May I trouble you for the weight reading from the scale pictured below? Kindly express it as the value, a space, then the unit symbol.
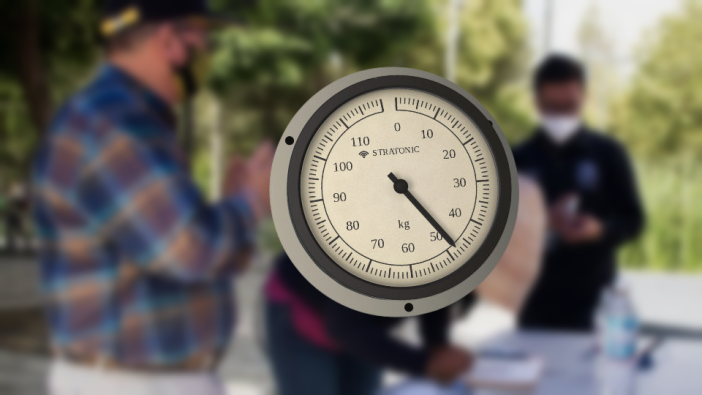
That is 48 kg
